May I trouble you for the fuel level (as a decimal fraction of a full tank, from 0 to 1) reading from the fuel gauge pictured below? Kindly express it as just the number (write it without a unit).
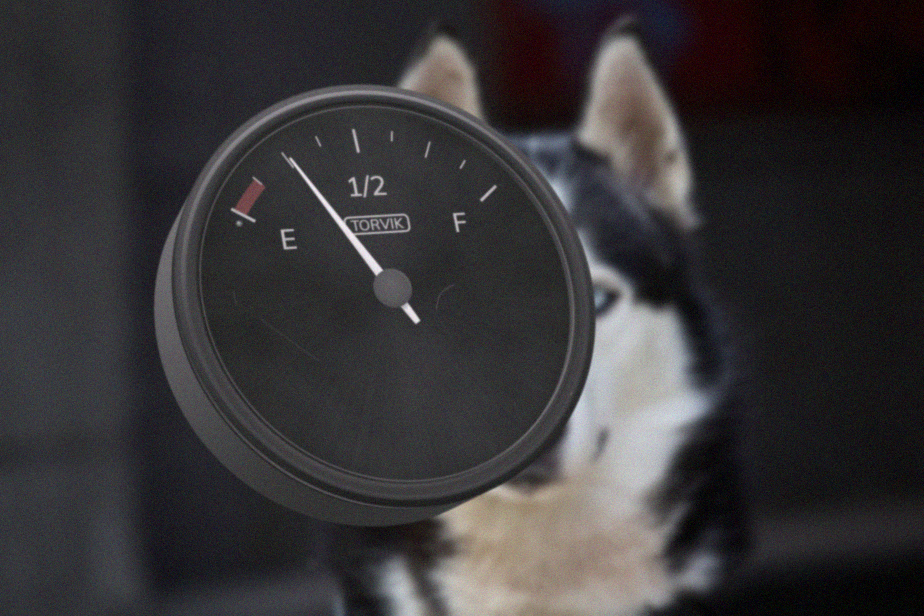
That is 0.25
